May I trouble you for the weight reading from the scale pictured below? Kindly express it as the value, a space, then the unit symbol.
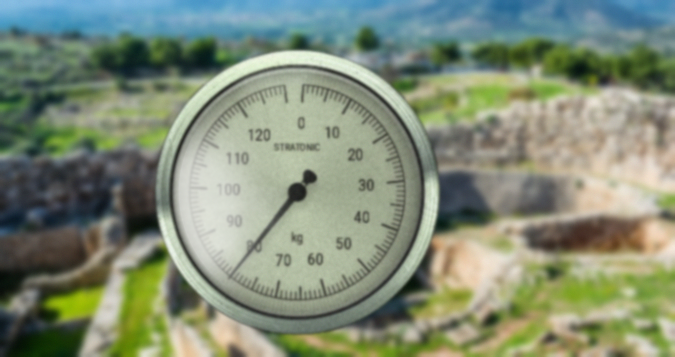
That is 80 kg
